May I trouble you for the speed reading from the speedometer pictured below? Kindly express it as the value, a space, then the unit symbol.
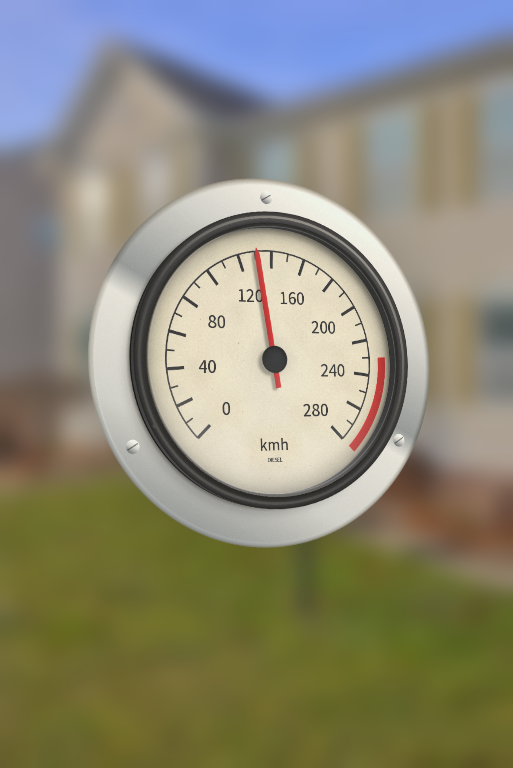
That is 130 km/h
